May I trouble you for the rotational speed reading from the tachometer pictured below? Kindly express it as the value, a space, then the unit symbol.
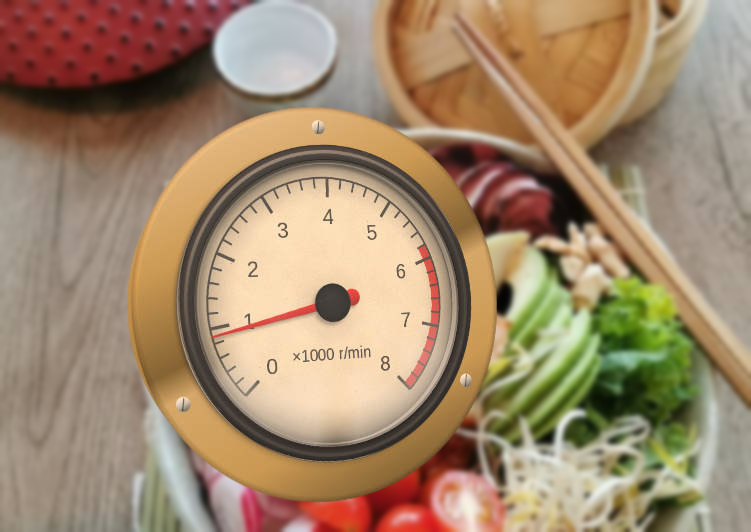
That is 900 rpm
